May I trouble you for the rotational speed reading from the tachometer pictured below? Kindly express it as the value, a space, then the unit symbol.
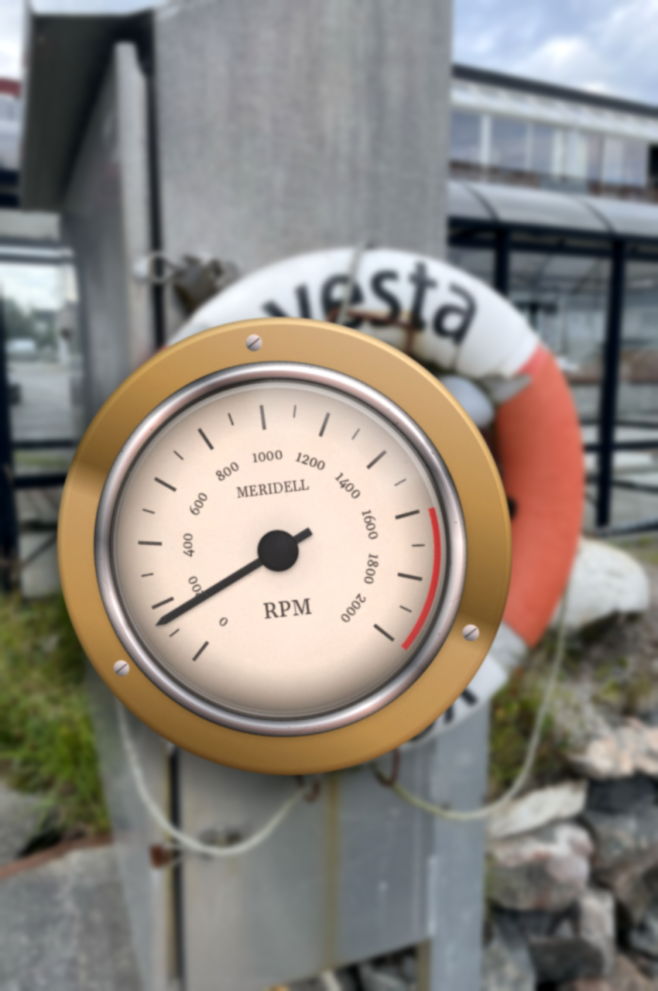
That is 150 rpm
